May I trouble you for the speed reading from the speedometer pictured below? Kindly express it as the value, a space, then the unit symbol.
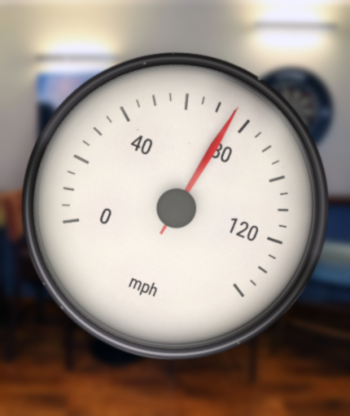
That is 75 mph
